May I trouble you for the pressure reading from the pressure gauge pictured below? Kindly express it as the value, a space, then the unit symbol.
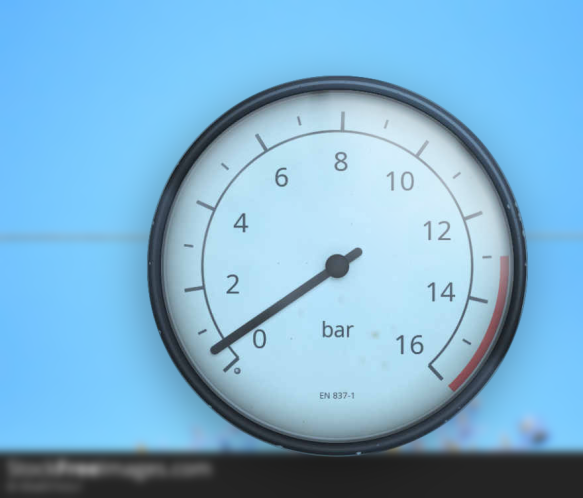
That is 0.5 bar
